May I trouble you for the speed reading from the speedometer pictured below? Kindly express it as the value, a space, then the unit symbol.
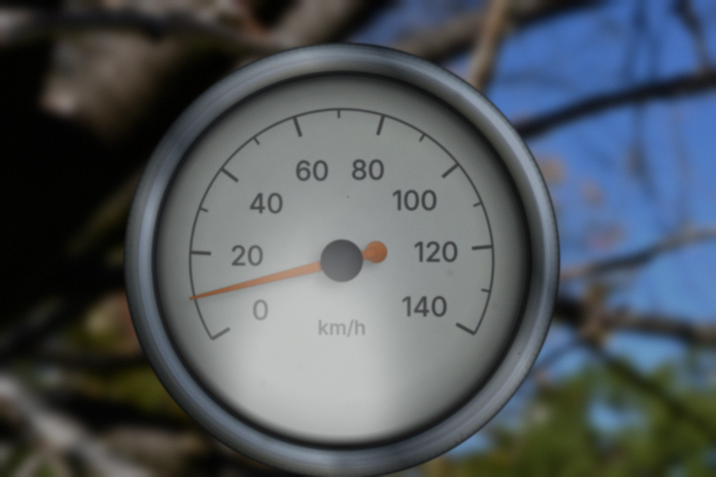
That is 10 km/h
